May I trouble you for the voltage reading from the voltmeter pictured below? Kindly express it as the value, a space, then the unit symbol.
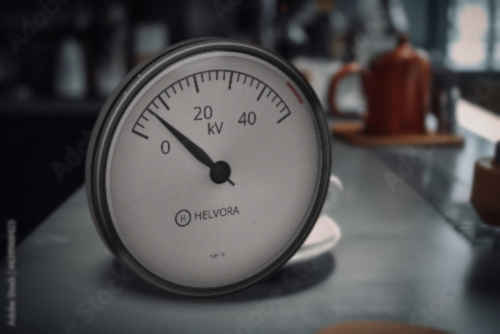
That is 6 kV
